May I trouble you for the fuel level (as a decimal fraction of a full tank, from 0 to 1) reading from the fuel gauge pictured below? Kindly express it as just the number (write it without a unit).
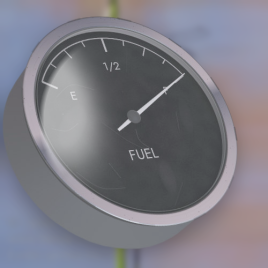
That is 1
